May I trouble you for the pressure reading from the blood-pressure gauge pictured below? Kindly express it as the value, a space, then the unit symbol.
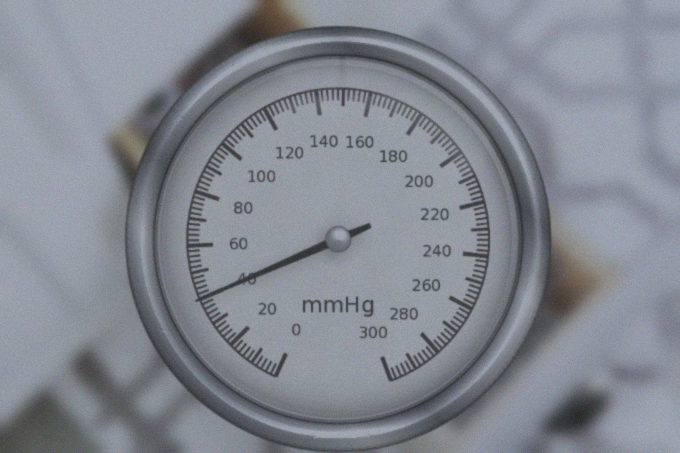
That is 40 mmHg
